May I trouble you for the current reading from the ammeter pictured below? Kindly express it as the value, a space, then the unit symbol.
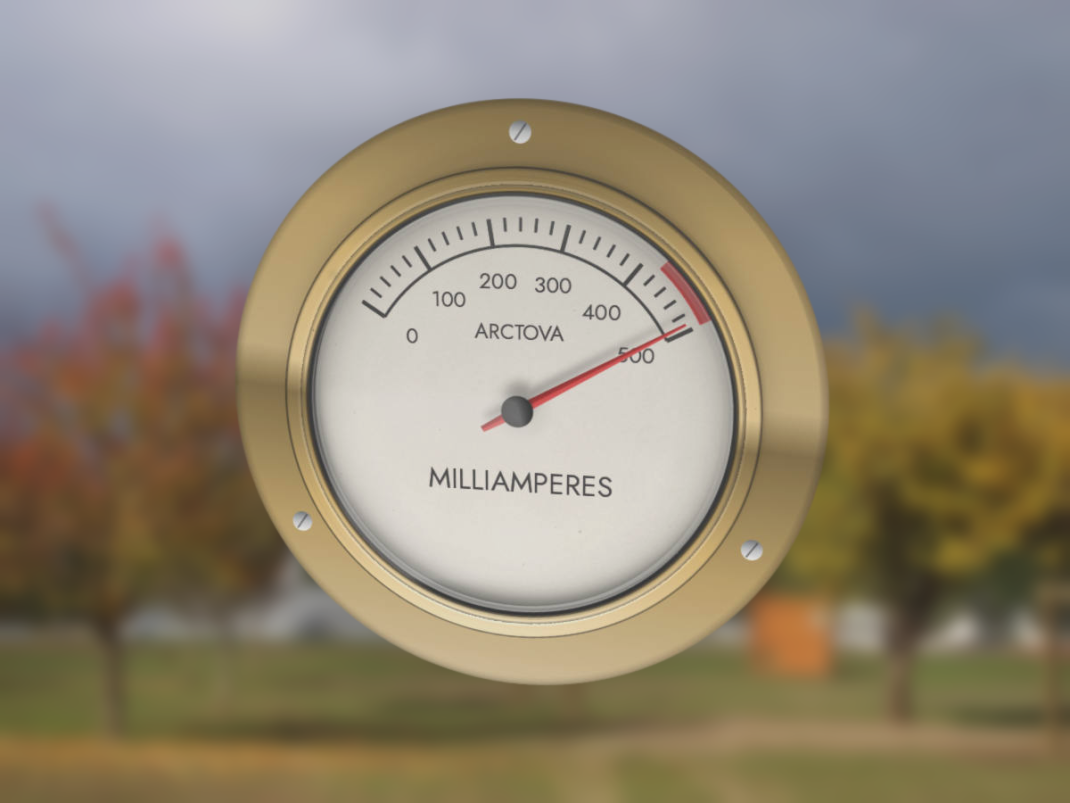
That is 490 mA
